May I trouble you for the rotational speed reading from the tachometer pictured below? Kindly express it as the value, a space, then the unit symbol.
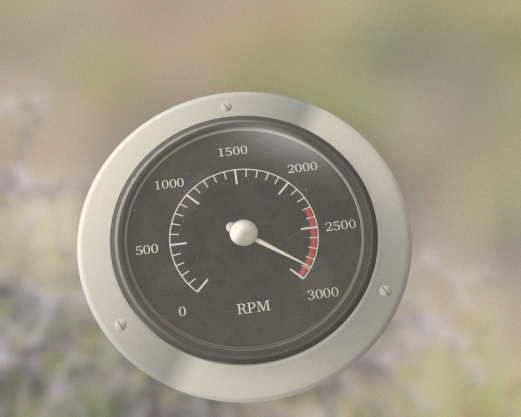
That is 2900 rpm
